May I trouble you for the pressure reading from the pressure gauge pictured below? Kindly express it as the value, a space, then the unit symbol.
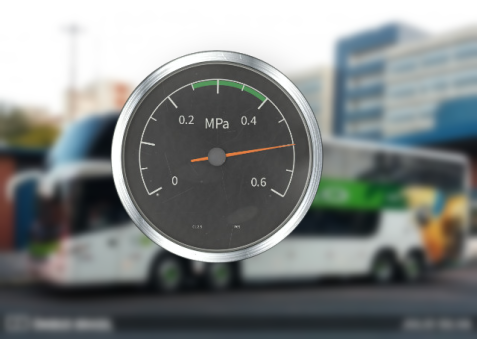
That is 0.5 MPa
